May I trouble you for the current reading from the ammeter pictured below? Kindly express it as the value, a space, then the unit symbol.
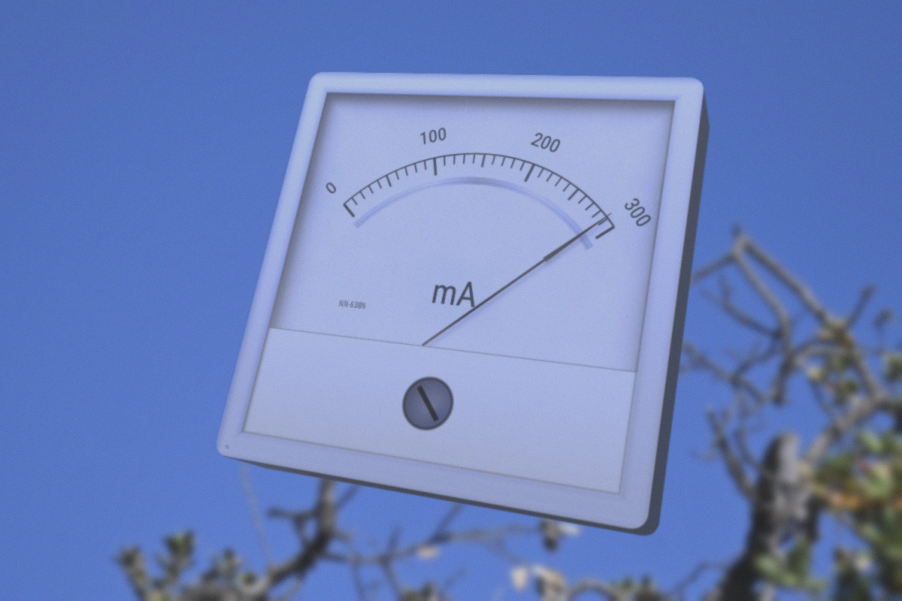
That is 290 mA
